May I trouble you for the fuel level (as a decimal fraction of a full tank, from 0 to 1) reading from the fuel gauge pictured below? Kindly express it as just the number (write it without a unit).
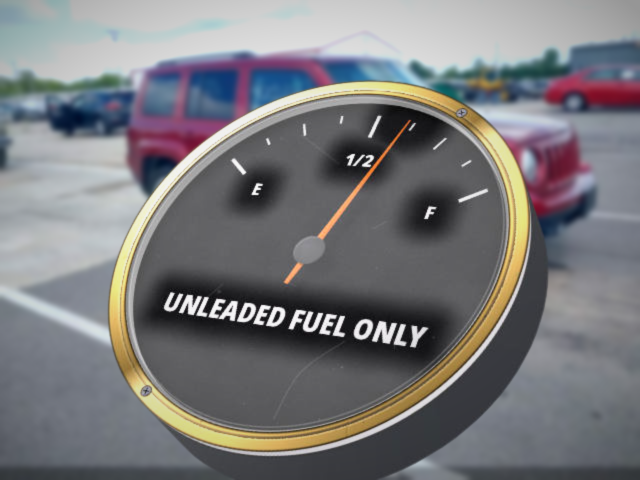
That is 0.625
